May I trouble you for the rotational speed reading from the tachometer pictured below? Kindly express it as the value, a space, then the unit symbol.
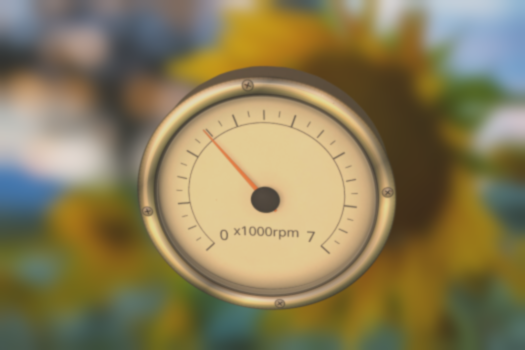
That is 2500 rpm
